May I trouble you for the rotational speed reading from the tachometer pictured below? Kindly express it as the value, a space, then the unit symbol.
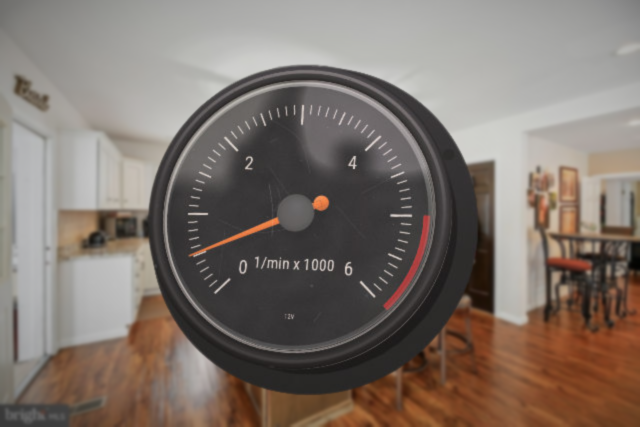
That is 500 rpm
